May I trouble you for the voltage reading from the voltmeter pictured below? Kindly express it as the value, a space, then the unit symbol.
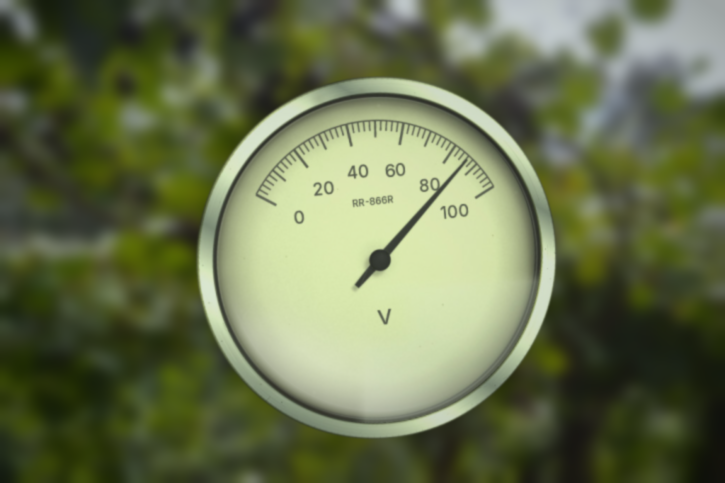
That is 86 V
